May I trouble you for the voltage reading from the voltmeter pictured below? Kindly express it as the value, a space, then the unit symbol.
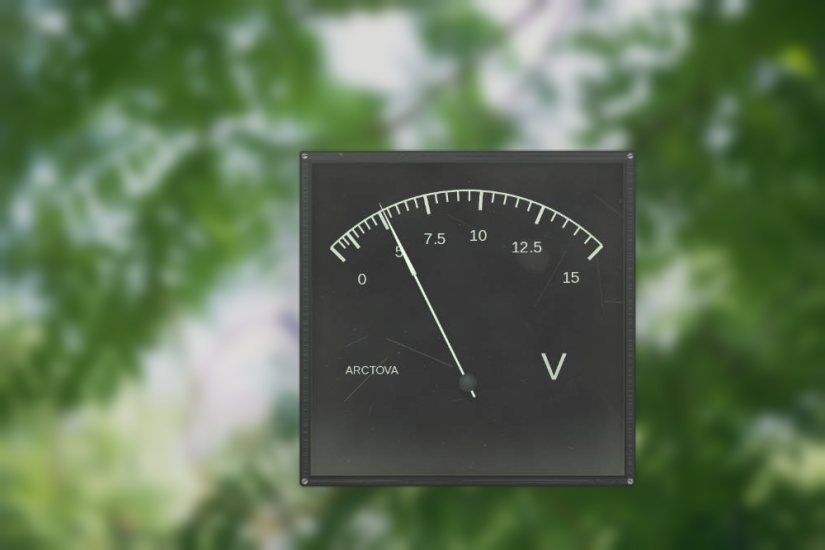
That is 5.25 V
